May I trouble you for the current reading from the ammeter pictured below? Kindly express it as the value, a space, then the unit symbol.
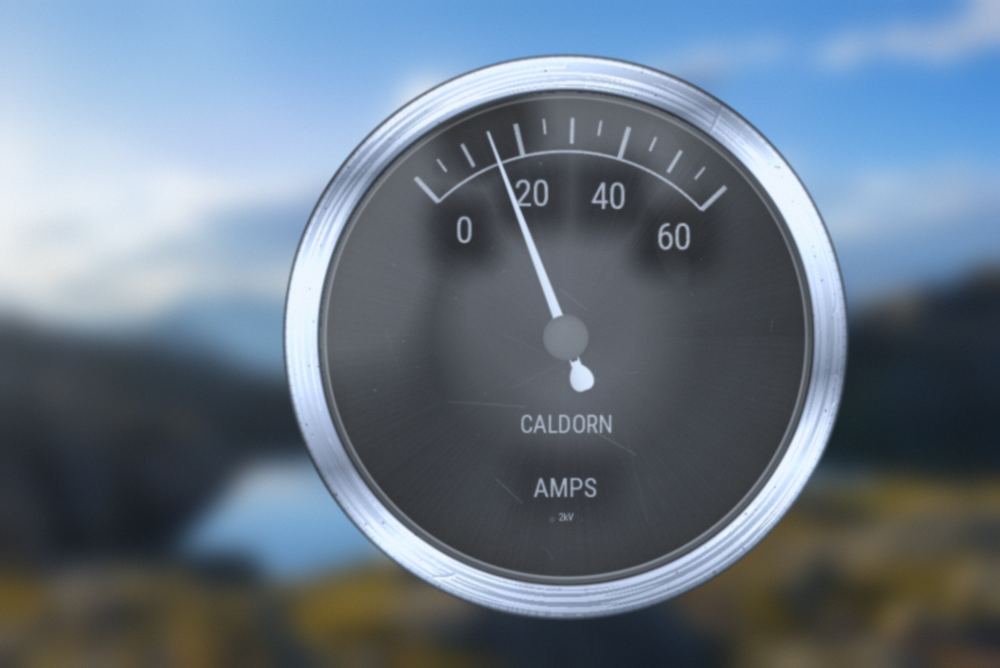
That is 15 A
